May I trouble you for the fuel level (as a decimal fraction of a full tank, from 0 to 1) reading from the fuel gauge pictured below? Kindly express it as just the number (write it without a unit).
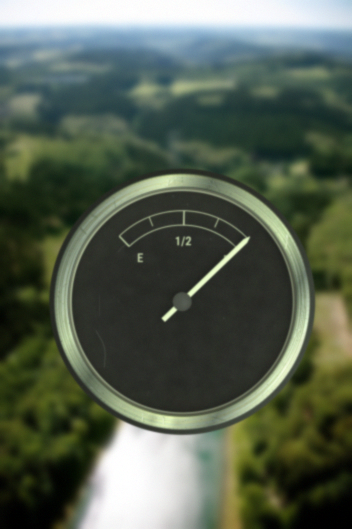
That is 1
